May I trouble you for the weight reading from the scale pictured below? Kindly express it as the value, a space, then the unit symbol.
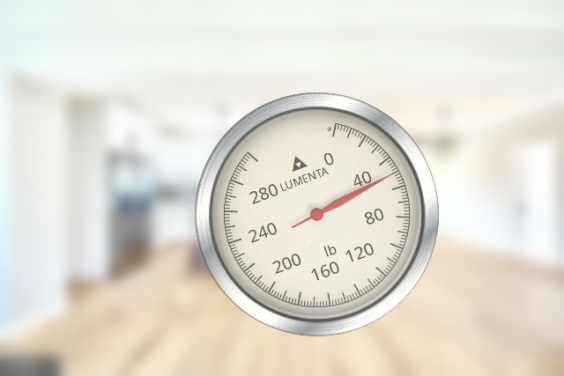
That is 50 lb
